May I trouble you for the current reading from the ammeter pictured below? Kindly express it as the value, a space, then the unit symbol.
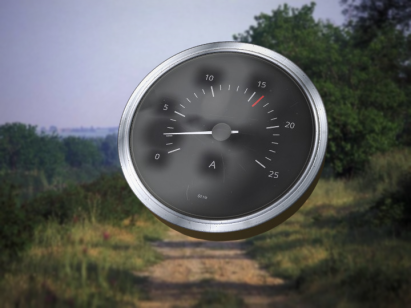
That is 2 A
